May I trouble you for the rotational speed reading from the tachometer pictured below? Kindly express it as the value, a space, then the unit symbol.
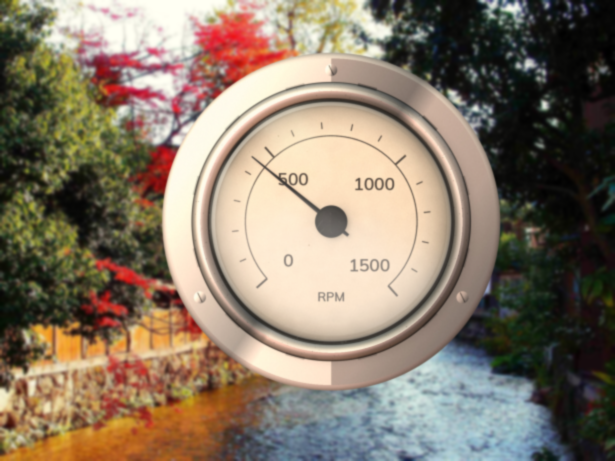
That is 450 rpm
